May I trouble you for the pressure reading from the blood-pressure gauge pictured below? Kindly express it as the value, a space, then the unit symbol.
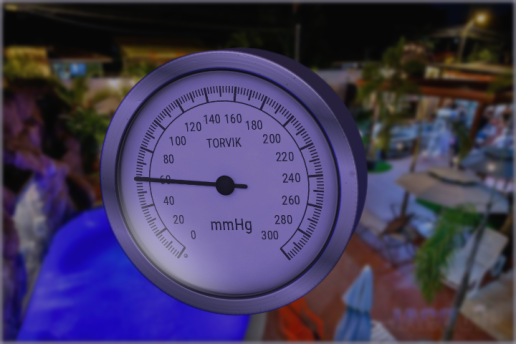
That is 60 mmHg
